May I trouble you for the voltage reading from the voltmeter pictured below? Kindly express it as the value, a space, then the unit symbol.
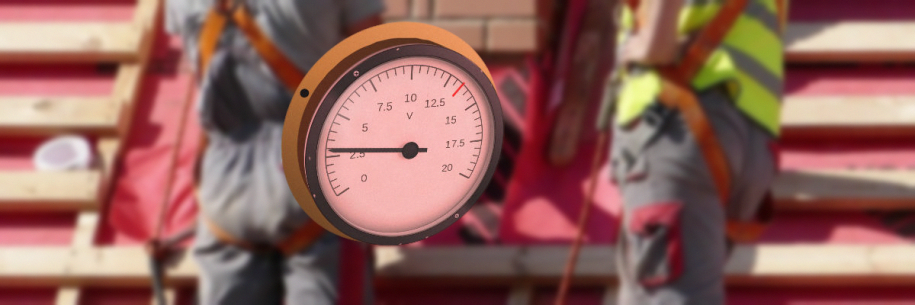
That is 3 V
